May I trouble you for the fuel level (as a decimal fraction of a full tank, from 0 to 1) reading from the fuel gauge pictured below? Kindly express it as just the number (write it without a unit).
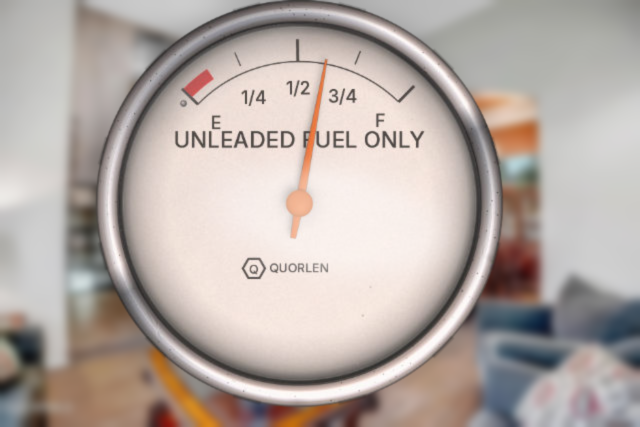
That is 0.625
